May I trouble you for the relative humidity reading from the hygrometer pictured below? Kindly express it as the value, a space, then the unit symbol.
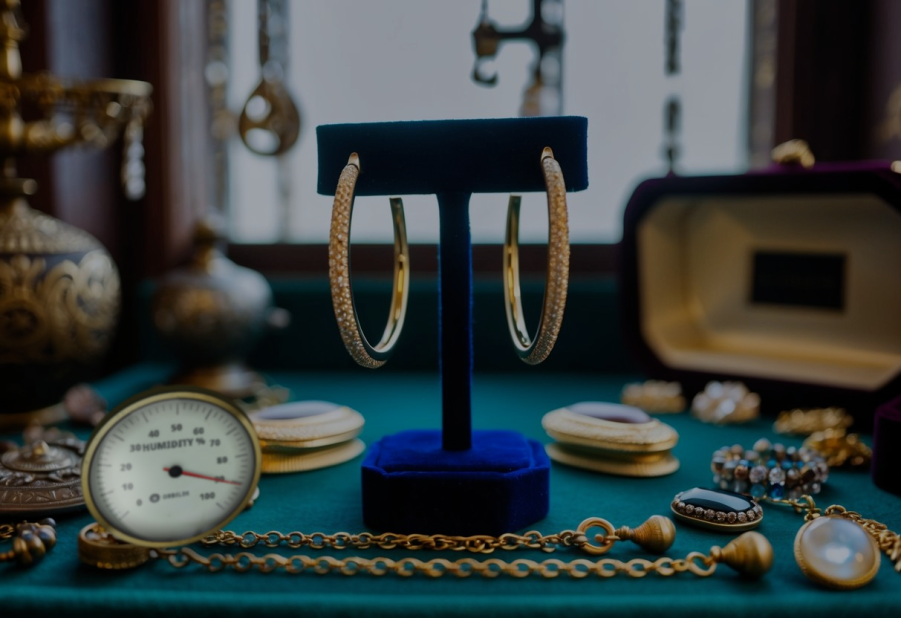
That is 90 %
